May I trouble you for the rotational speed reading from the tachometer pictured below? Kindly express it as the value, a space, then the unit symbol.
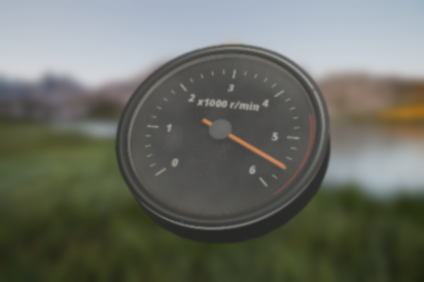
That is 5600 rpm
